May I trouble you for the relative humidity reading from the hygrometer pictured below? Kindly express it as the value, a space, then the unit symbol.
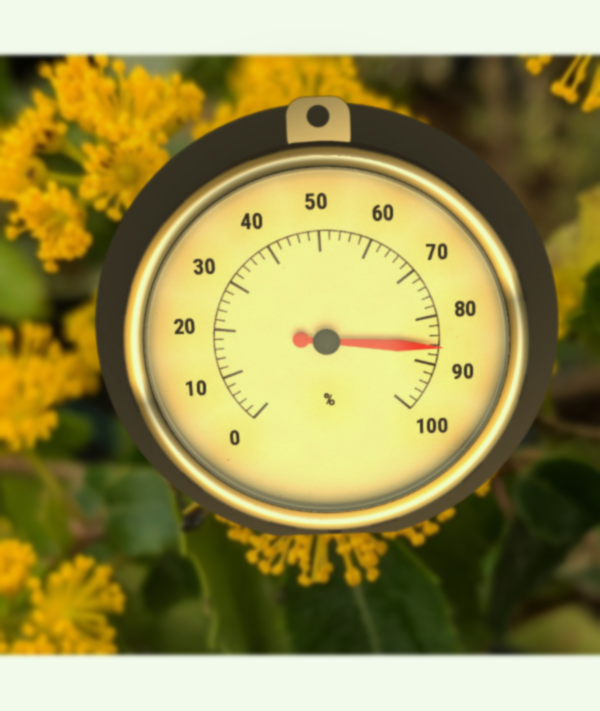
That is 86 %
